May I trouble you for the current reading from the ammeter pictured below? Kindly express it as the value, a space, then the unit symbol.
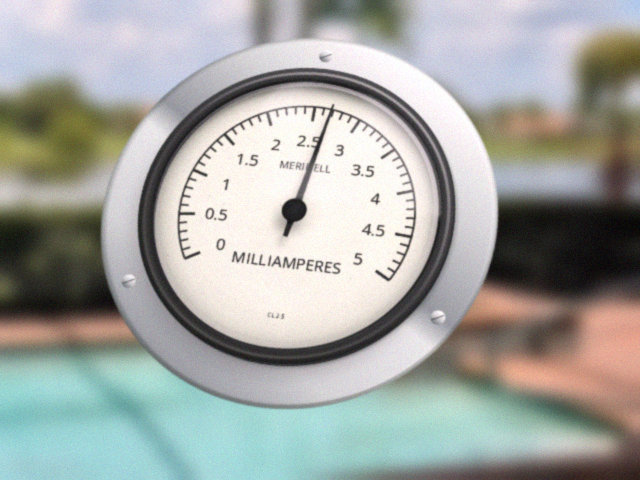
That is 2.7 mA
